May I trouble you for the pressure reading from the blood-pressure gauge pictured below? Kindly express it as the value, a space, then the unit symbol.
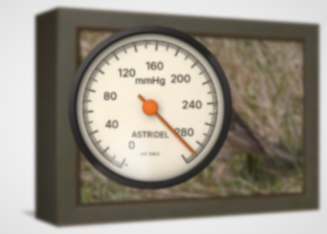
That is 290 mmHg
